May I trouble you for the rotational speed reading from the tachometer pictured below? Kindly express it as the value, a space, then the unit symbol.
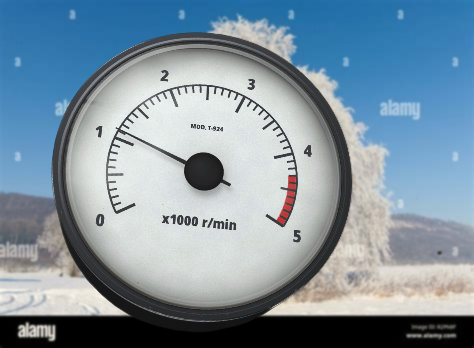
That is 1100 rpm
